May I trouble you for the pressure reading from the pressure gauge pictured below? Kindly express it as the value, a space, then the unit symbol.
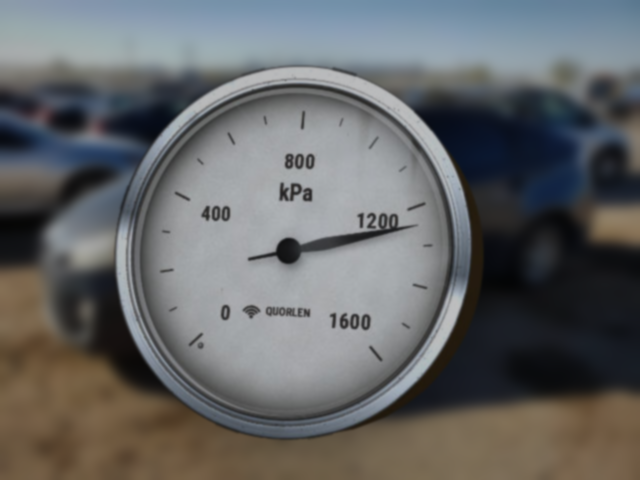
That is 1250 kPa
